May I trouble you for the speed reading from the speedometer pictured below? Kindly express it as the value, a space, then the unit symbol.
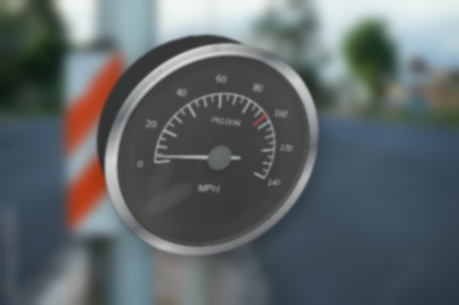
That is 5 mph
